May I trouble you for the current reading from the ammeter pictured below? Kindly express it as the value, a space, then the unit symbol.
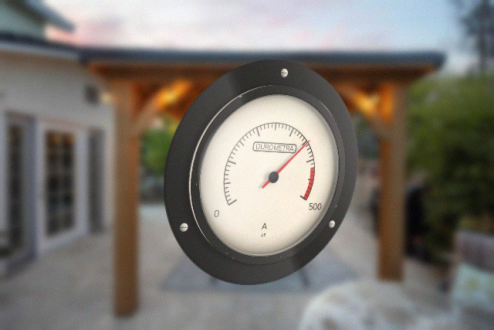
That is 350 A
